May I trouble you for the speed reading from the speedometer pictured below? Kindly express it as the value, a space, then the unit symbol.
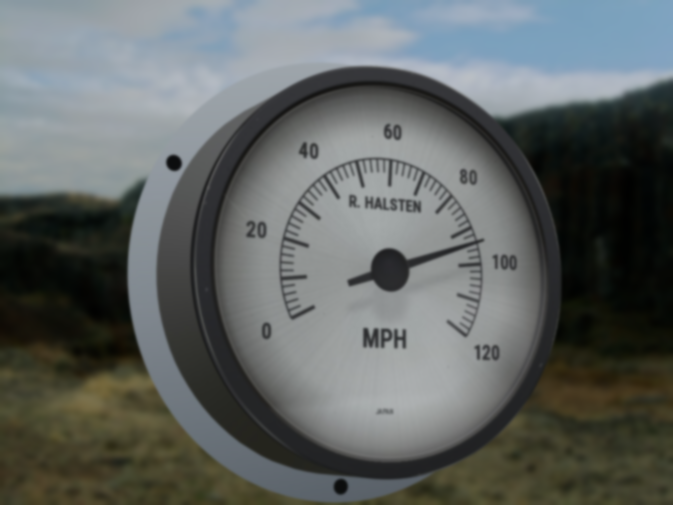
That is 94 mph
